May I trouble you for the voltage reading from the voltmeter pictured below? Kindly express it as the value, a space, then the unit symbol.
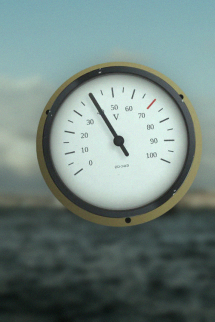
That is 40 V
